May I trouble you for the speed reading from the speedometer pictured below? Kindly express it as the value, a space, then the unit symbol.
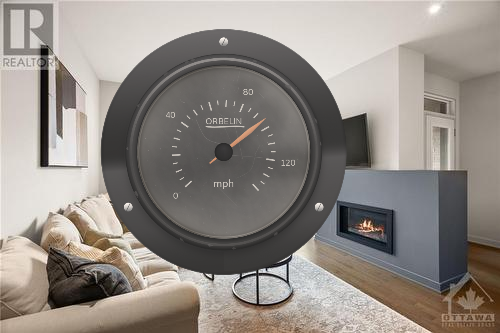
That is 95 mph
